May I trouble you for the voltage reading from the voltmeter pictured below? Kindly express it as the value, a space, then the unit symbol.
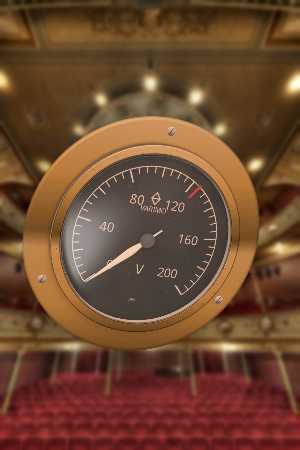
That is 0 V
